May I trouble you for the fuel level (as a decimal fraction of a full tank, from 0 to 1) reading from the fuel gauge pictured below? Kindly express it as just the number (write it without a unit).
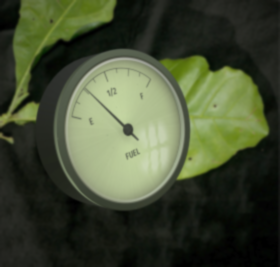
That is 0.25
